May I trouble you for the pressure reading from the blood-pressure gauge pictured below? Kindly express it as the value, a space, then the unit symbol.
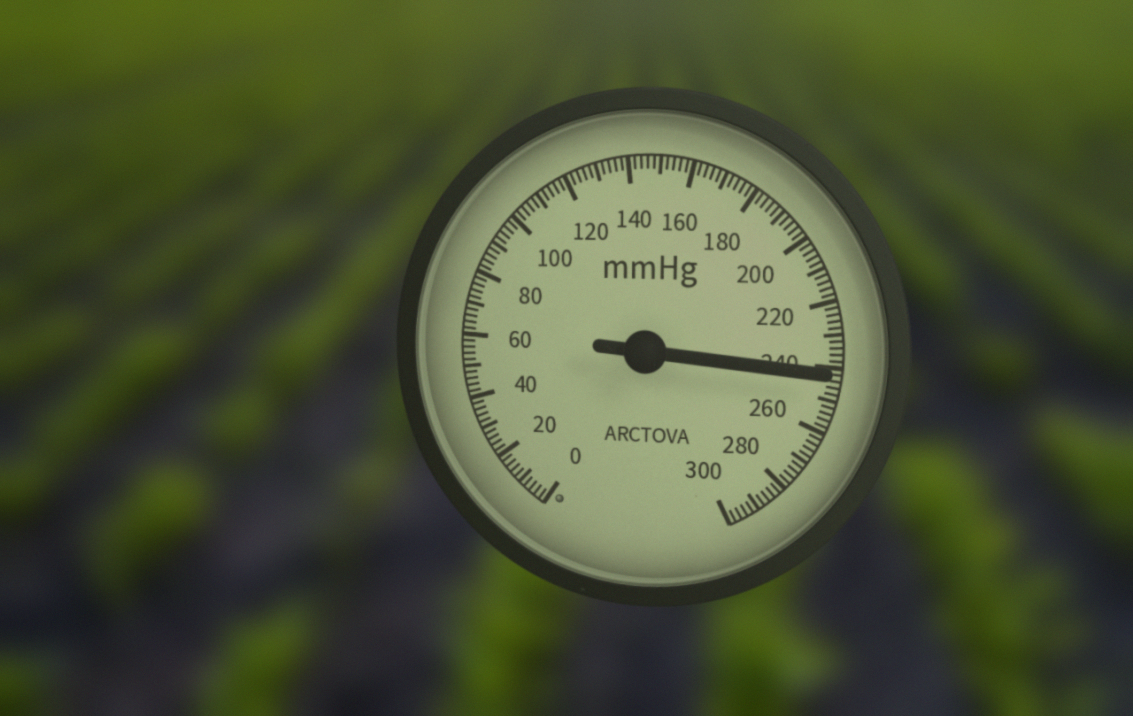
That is 242 mmHg
